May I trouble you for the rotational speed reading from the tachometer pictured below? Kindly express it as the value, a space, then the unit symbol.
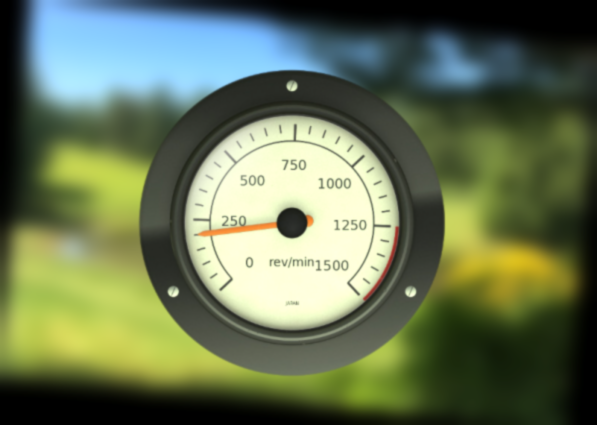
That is 200 rpm
